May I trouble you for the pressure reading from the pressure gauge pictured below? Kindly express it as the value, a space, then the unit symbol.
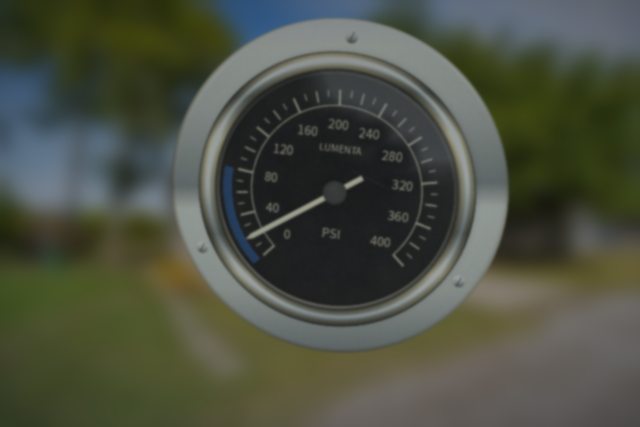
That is 20 psi
